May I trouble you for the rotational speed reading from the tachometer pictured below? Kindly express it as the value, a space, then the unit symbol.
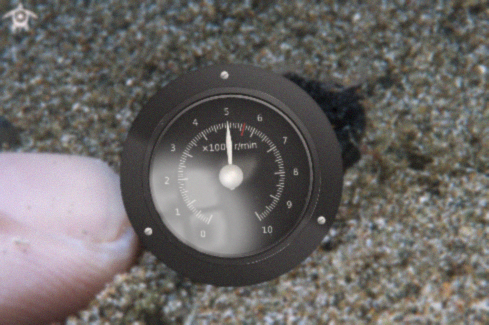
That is 5000 rpm
